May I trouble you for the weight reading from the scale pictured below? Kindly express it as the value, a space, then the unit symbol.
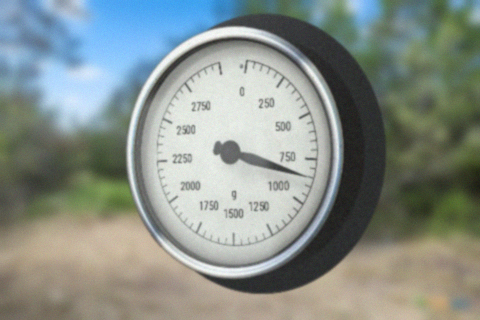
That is 850 g
